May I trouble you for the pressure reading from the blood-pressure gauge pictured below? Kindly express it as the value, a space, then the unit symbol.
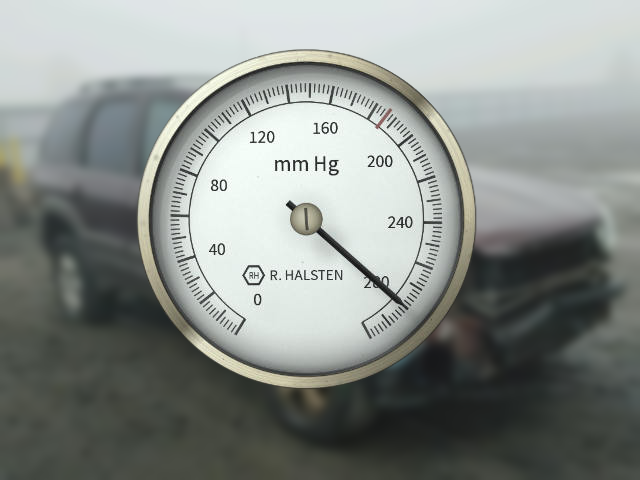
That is 280 mmHg
